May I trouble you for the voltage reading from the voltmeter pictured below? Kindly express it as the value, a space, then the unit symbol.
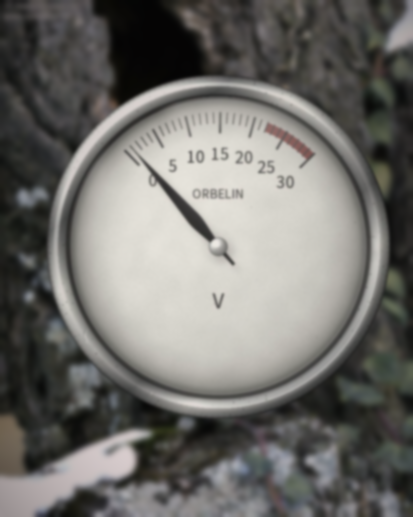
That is 1 V
